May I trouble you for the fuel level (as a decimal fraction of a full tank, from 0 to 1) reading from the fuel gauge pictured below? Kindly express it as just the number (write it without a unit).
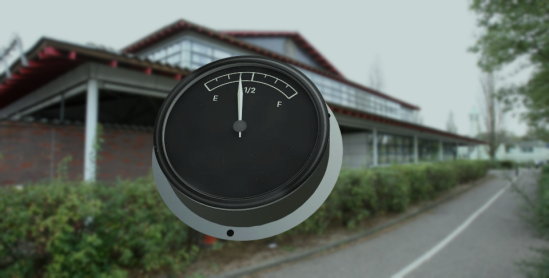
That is 0.375
